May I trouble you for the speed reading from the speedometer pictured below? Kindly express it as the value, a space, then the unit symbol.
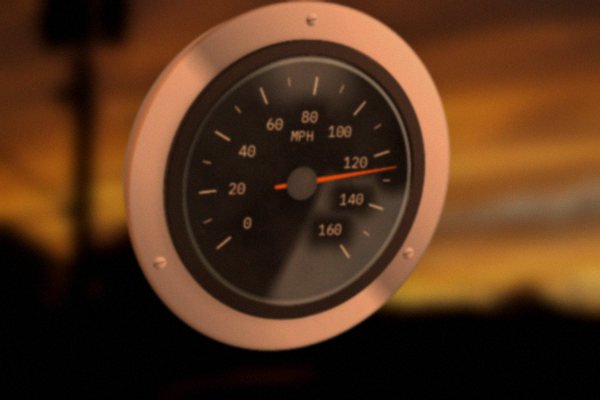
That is 125 mph
